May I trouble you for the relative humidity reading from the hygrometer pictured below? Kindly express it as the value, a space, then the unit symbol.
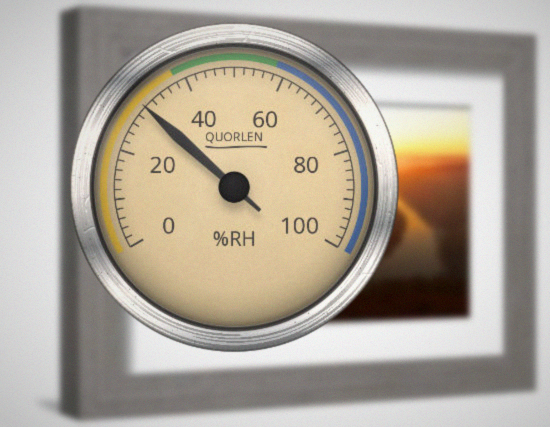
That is 30 %
